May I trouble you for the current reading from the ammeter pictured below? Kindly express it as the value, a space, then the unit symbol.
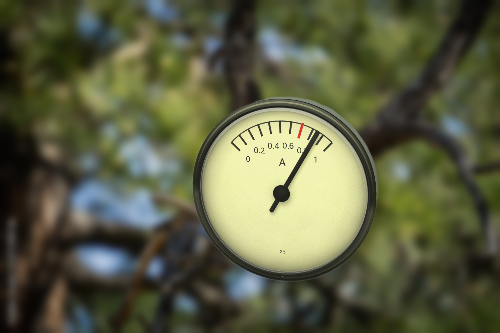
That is 0.85 A
